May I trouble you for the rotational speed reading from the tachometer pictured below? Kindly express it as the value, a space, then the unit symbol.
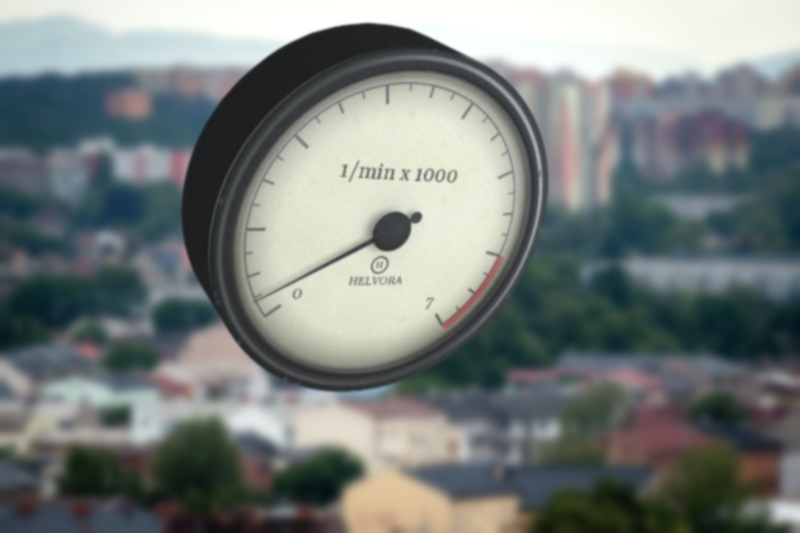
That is 250 rpm
